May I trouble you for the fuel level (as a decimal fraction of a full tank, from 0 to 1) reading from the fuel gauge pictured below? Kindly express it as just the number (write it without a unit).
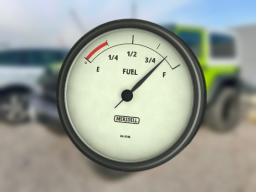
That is 0.875
